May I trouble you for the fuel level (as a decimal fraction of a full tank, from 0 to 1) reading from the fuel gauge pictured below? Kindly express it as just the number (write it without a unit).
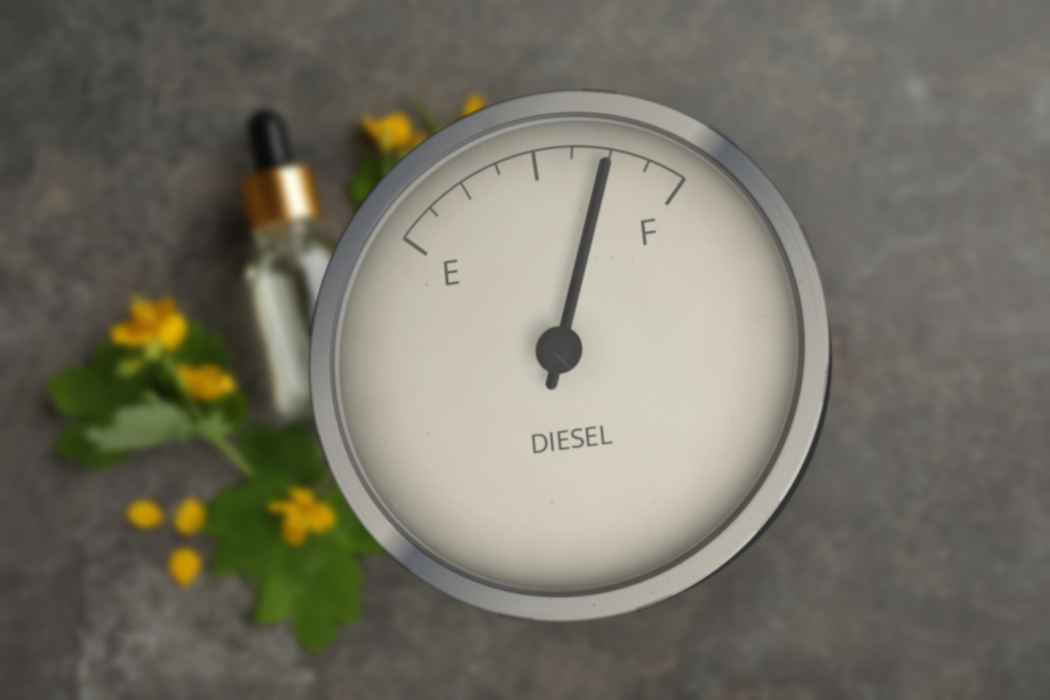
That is 0.75
